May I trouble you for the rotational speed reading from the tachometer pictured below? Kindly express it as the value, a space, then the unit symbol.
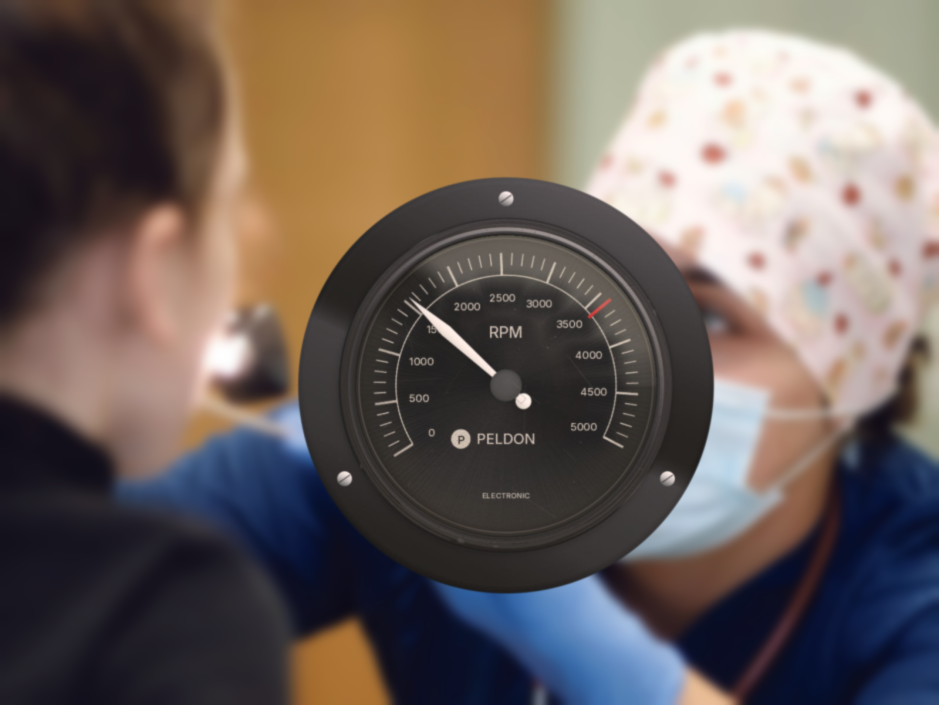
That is 1550 rpm
